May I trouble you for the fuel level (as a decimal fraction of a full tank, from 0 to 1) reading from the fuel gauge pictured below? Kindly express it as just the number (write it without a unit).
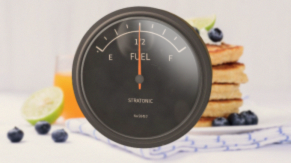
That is 0.5
